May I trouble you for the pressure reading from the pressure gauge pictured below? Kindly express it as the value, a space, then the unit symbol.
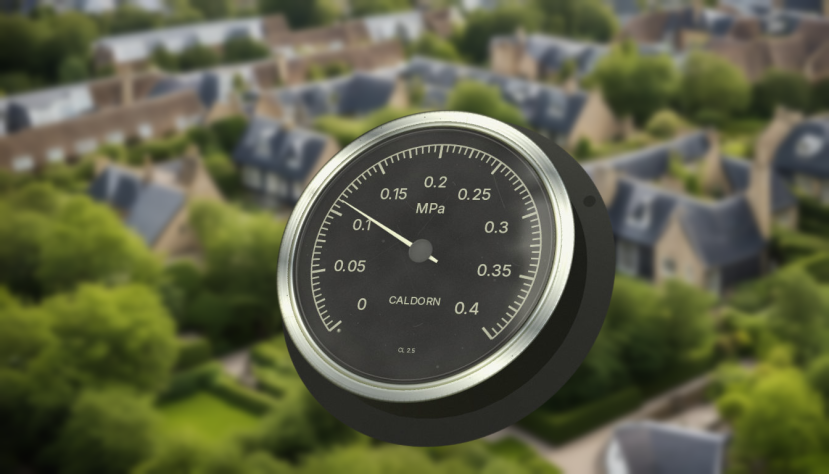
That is 0.11 MPa
